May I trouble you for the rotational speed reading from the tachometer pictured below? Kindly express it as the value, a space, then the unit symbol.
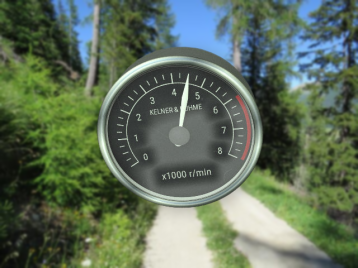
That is 4500 rpm
